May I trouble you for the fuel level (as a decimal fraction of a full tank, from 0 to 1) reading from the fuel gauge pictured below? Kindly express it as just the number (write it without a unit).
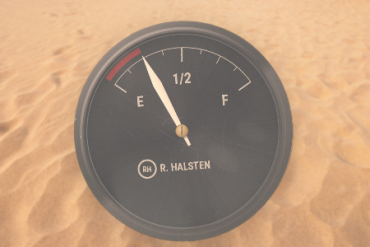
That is 0.25
